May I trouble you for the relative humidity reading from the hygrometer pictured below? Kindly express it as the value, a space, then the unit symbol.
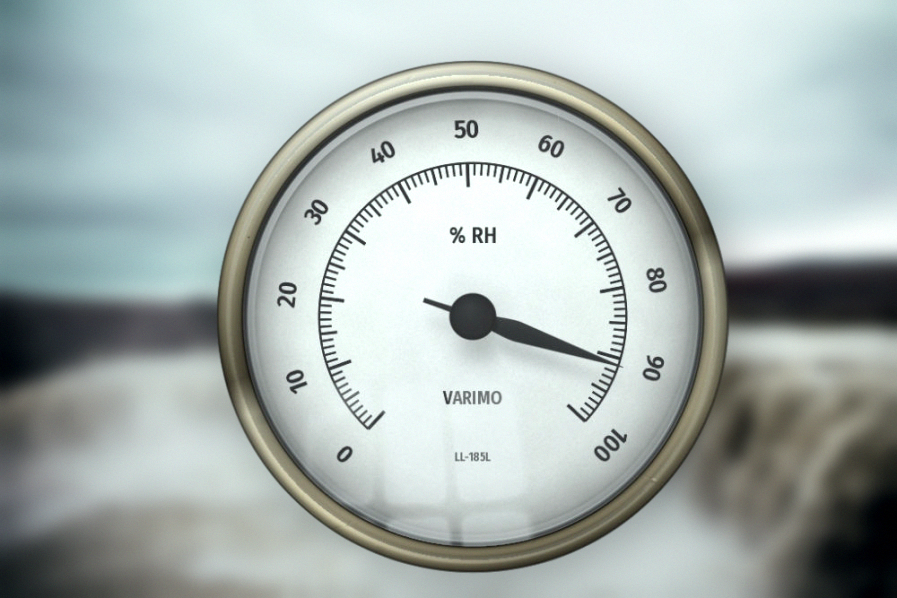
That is 91 %
